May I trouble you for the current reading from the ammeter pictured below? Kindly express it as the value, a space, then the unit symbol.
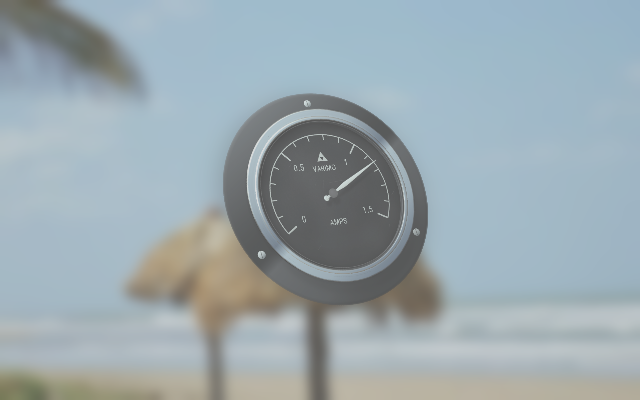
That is 1.15 A
